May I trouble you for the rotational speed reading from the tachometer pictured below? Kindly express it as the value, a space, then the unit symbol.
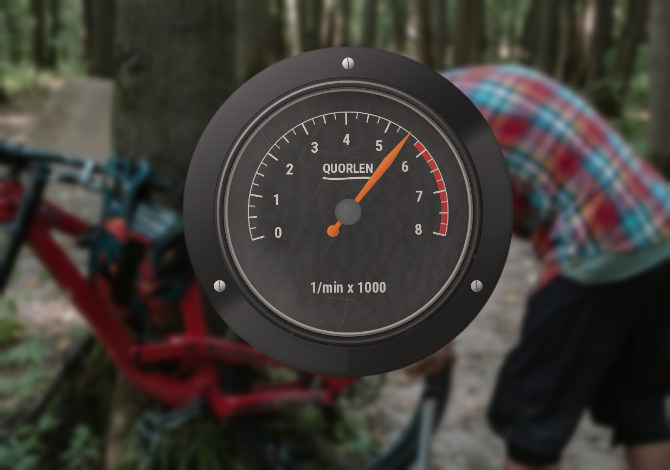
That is 5500 rpm
